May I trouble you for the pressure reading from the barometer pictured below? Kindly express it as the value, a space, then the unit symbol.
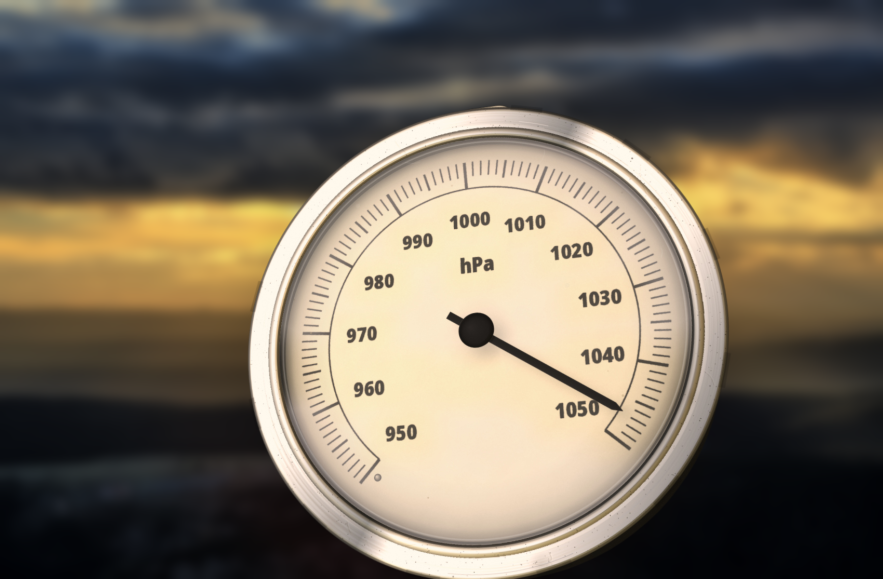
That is 1047 hPa
